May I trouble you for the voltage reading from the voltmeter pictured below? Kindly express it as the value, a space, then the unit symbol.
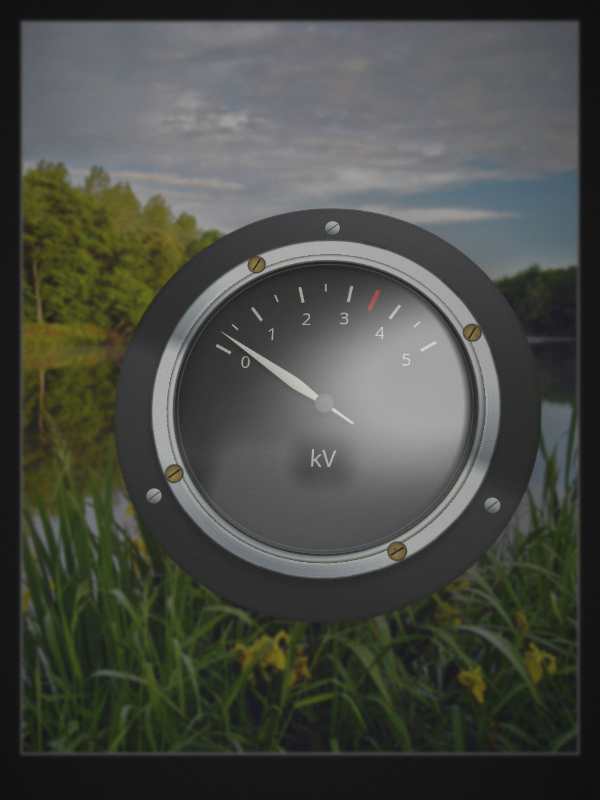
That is 0.25 kV
